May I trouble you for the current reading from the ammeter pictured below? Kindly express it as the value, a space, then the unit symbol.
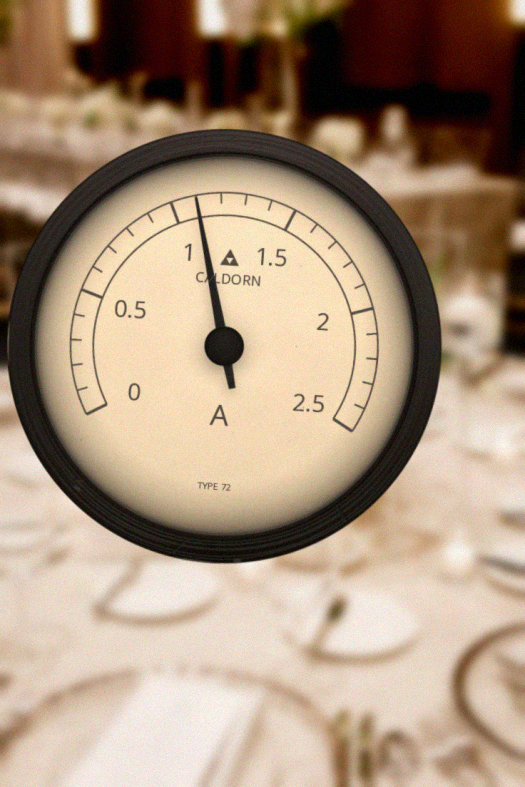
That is 1.1 A
